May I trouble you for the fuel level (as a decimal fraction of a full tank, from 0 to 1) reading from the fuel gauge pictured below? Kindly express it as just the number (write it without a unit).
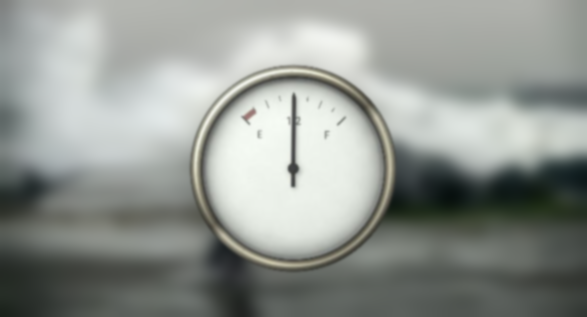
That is 0.5
